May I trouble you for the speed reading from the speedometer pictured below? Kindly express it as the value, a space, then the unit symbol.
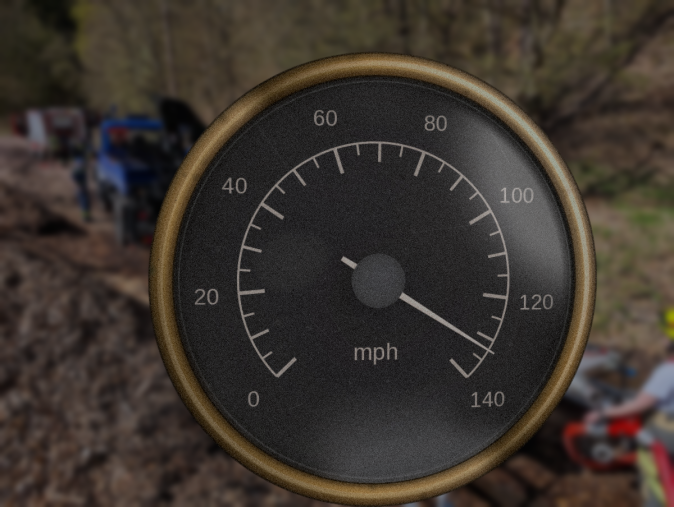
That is 132.5 mph
